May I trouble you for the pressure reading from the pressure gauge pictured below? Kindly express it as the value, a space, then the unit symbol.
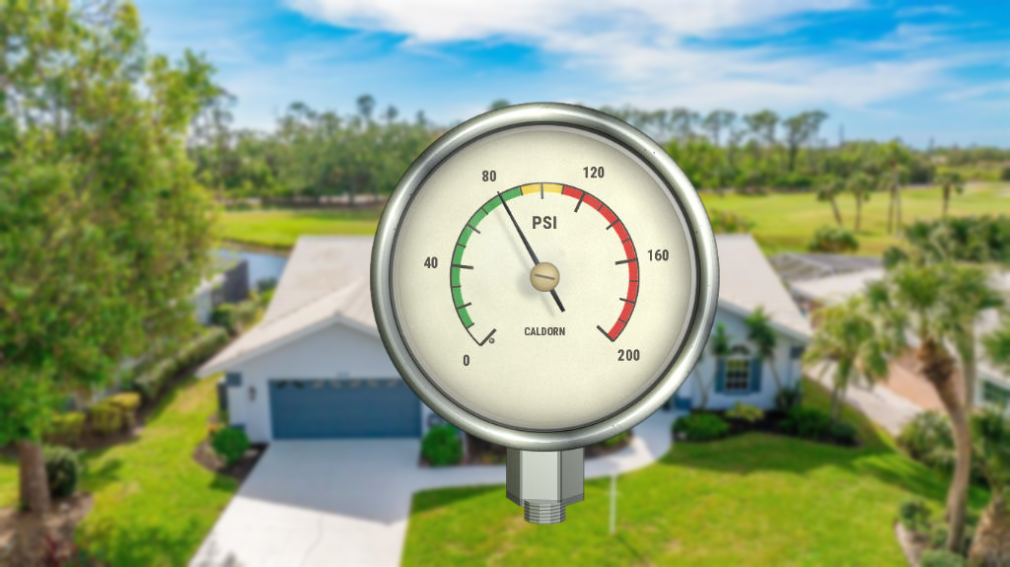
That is 80 psi
